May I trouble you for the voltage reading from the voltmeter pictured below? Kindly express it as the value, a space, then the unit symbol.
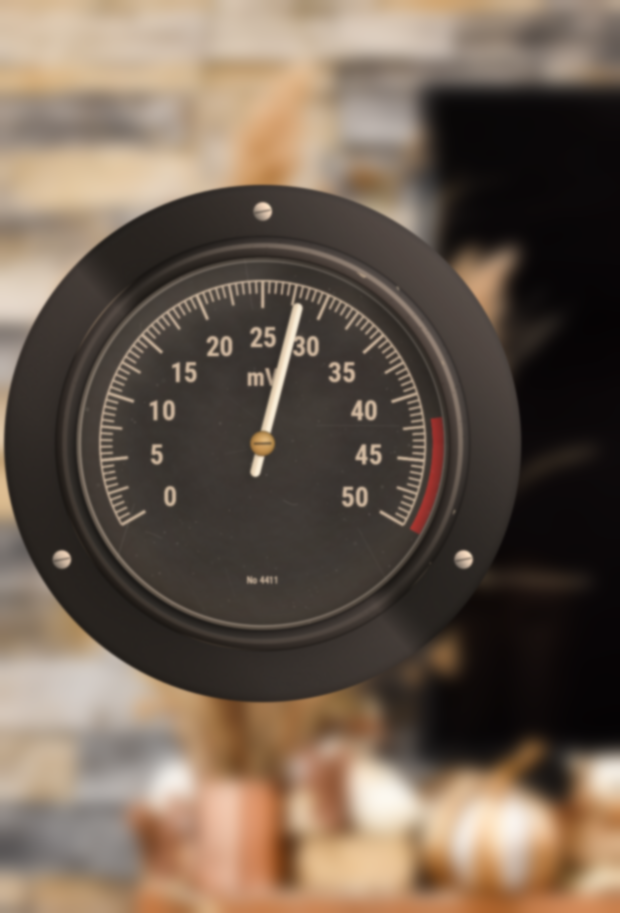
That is 28 mV
